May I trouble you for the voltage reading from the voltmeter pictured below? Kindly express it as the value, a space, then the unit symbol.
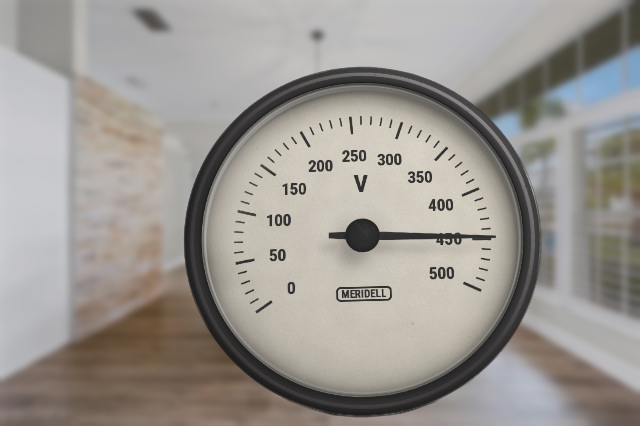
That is 450 V
